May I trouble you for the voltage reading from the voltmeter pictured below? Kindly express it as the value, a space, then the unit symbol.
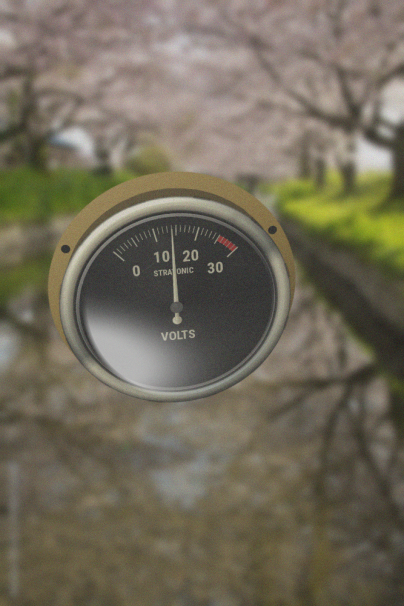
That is 14 V
